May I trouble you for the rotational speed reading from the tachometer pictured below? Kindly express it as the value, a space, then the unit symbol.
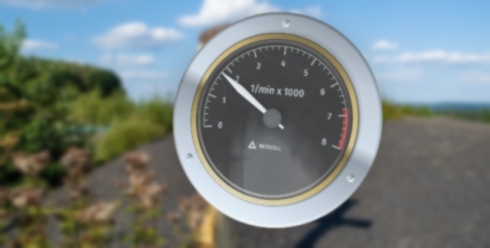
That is 1800 rpm
